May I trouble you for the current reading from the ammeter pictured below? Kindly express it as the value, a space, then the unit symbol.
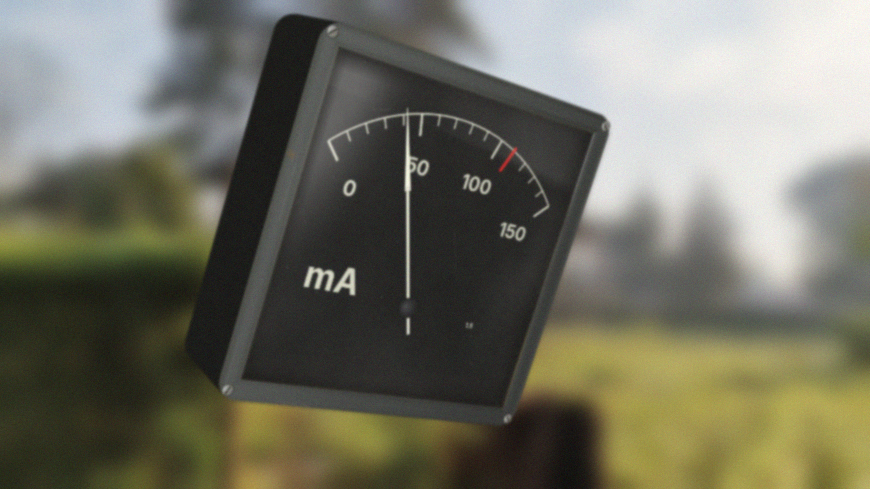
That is 40 mA
